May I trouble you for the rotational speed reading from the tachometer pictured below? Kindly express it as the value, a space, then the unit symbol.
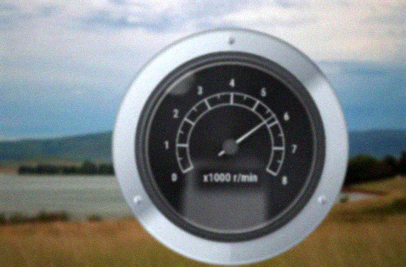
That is 5750 rpm
